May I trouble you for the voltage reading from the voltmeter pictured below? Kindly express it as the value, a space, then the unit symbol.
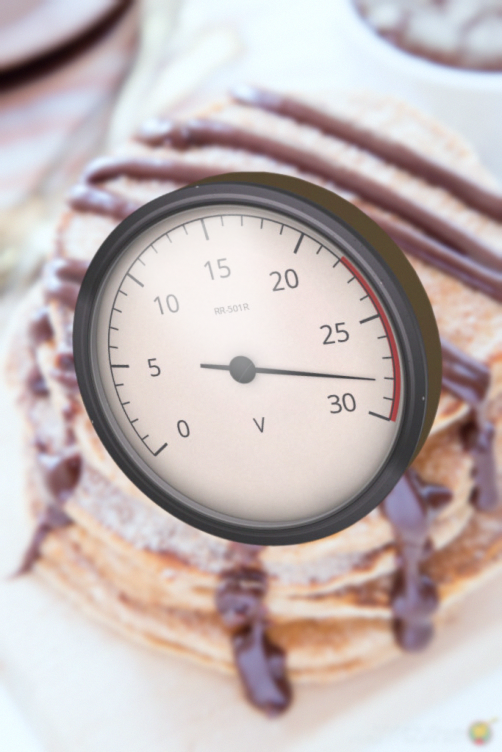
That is 28 V
